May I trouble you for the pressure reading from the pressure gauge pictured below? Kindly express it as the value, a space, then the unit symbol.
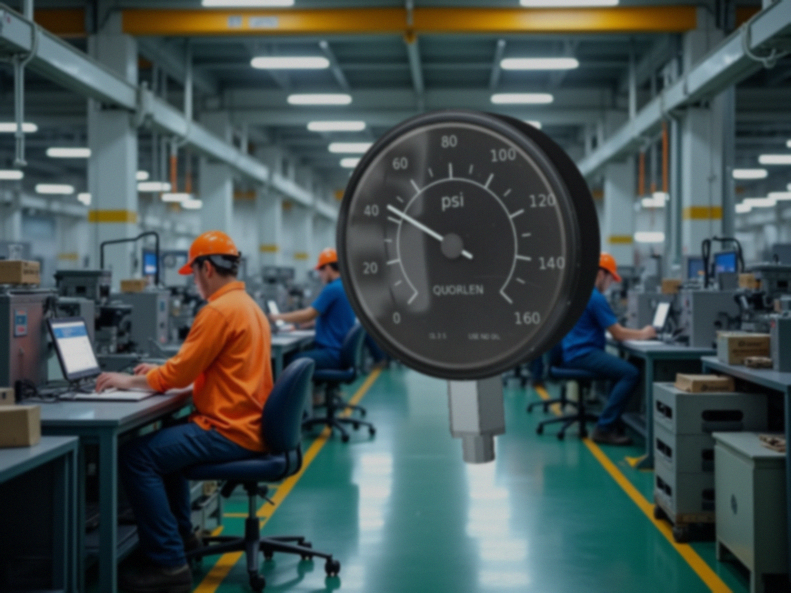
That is 45 psi
